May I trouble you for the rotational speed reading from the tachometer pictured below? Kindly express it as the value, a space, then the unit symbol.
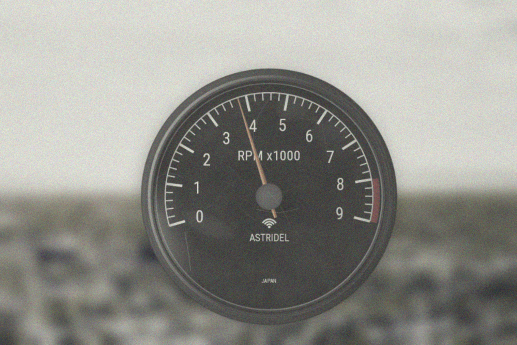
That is 3800 rpm
